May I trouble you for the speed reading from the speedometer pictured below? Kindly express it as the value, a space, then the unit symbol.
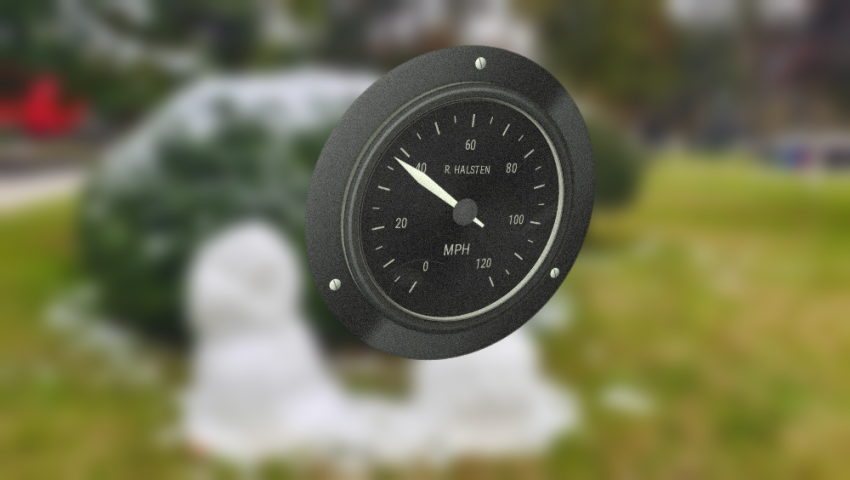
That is 37.5 mph
